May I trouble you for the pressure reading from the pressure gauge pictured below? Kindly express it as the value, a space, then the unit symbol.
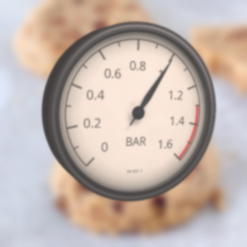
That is 1 bar
